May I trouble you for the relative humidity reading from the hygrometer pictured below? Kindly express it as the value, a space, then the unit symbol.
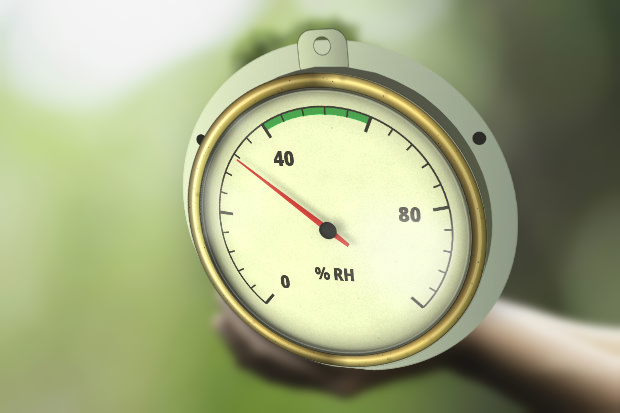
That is 32 %
